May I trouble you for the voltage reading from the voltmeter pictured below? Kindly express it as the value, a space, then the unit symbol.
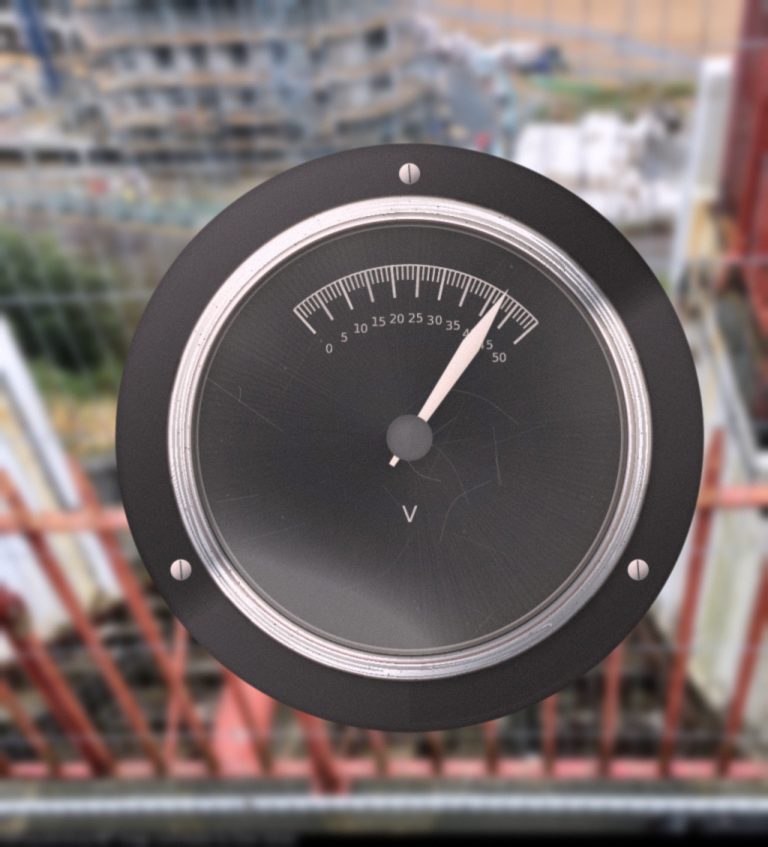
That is 42 V
